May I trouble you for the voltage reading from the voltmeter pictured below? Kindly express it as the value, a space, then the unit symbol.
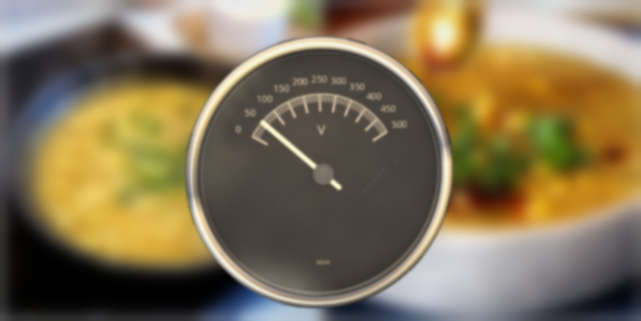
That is 50 V
